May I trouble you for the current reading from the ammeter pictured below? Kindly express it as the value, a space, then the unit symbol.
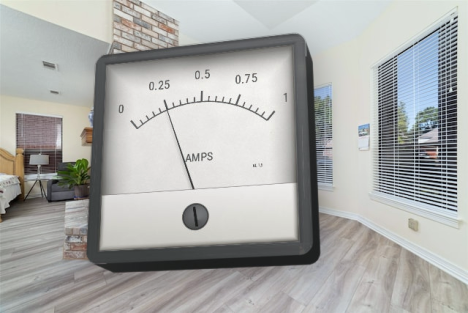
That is 0.25 A
